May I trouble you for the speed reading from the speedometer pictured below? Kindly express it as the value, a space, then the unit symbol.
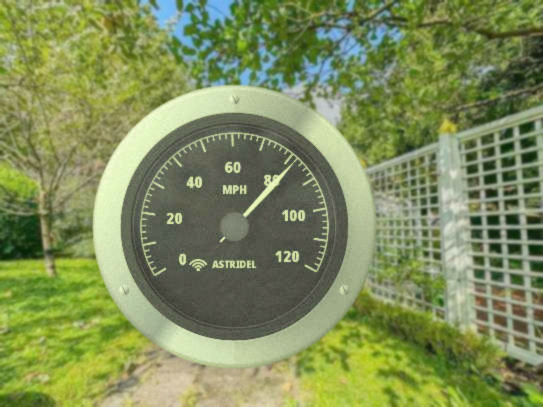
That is 82 mph
